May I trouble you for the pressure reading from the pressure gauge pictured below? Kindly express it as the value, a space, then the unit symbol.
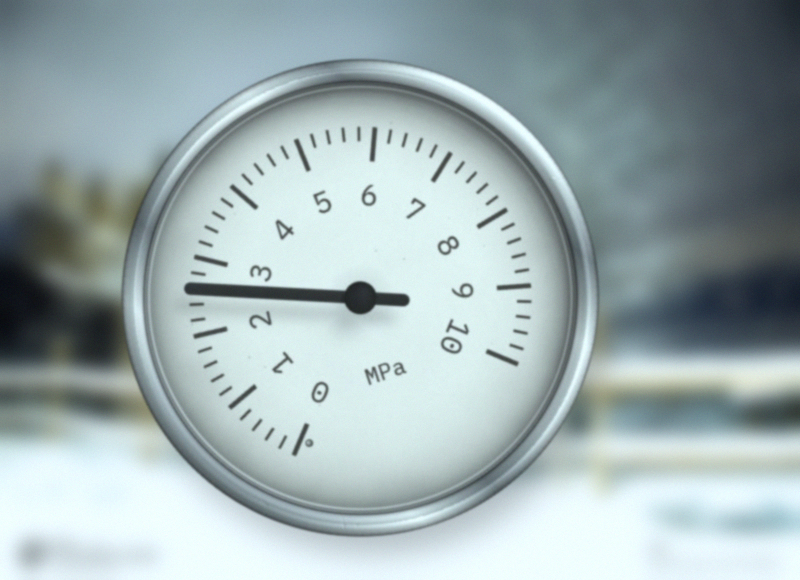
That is 2.6 MPa
